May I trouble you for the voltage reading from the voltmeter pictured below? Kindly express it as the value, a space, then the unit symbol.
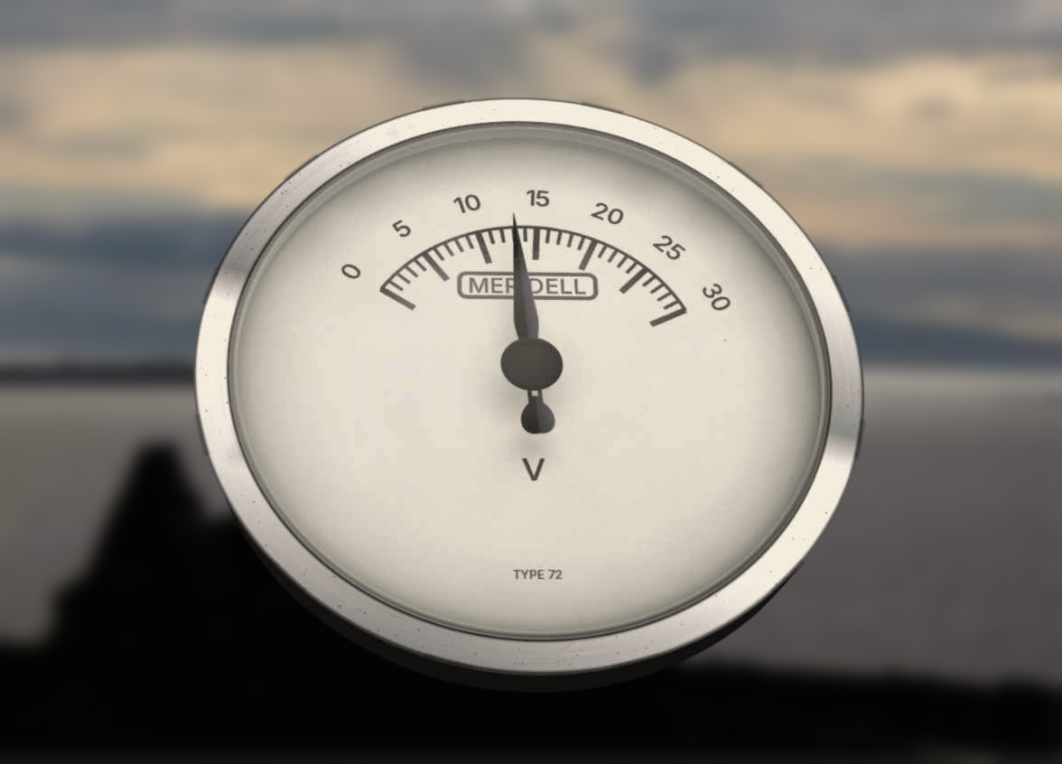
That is 13 V
